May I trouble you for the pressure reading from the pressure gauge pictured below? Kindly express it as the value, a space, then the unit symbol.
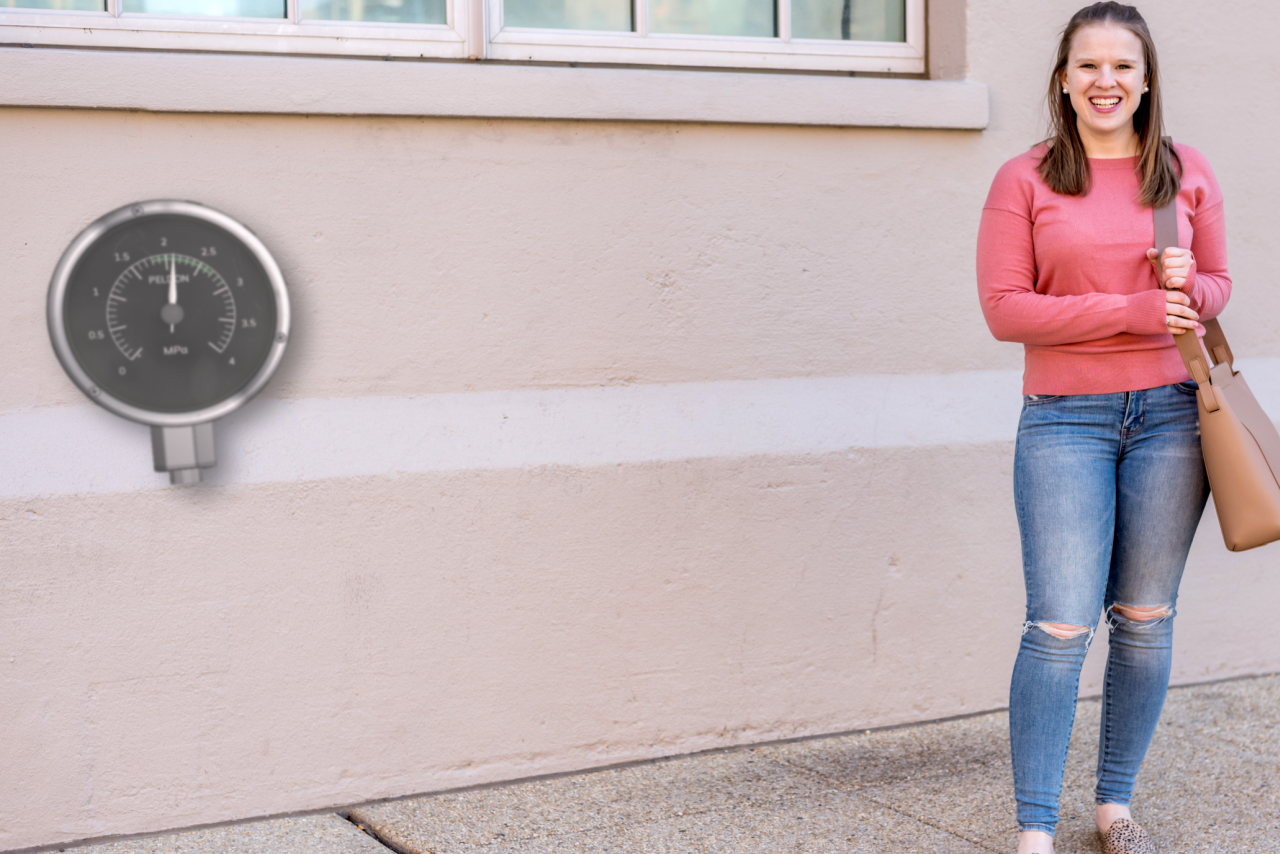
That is 2.1 MPa
